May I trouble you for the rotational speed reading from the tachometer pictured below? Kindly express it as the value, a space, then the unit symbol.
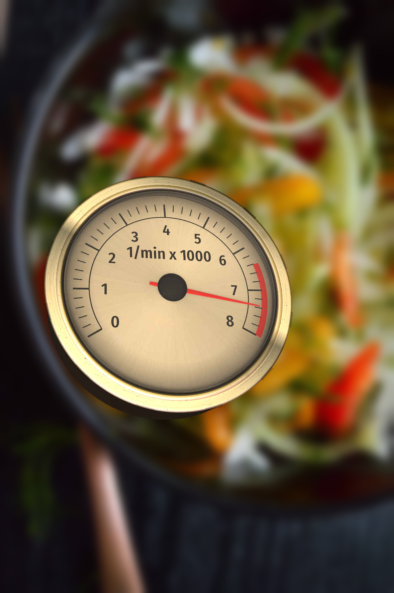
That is 7400 rpm
